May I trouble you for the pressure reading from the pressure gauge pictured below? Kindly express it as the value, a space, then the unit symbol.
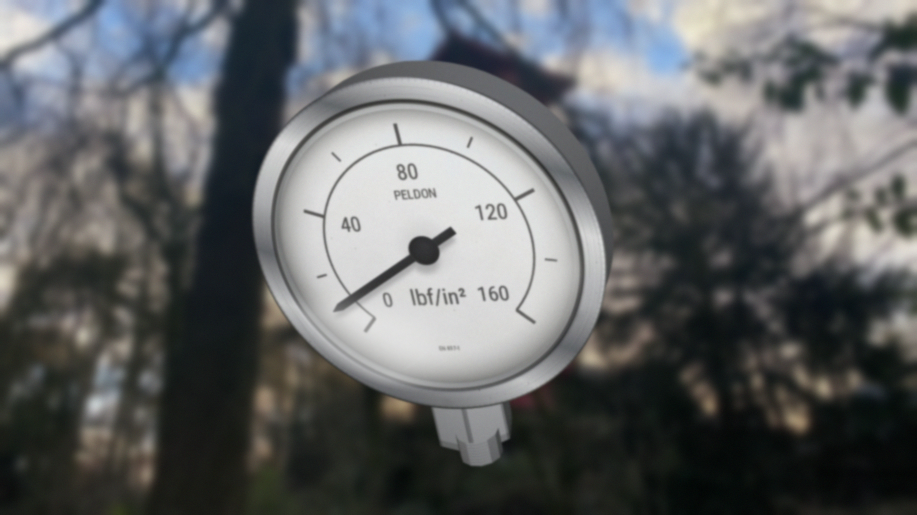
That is 10 psi
